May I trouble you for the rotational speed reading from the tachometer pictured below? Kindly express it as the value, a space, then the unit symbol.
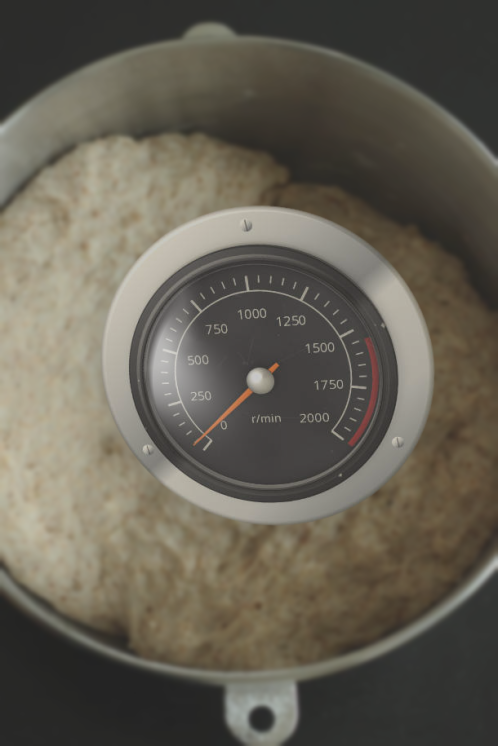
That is 50 rpm
